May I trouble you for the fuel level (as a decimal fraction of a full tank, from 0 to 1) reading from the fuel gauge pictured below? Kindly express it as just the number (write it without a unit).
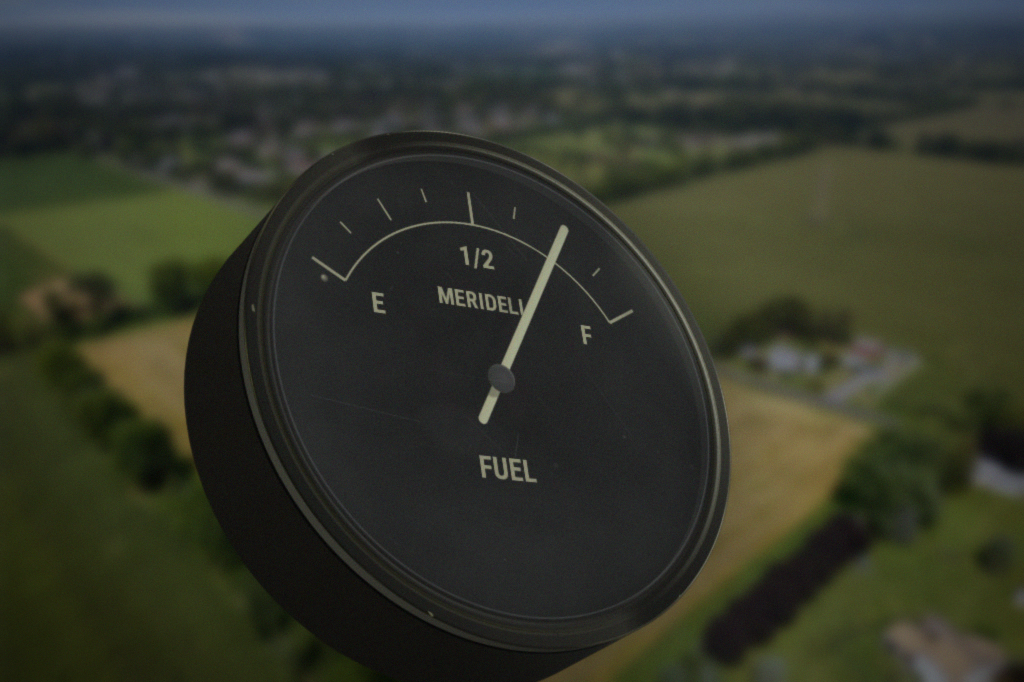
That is 0.75
